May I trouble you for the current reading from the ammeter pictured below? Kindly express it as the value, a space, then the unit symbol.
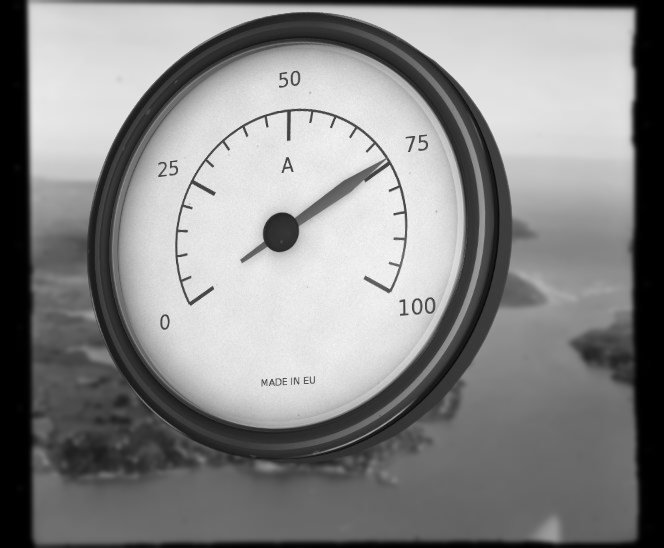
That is 75 A
